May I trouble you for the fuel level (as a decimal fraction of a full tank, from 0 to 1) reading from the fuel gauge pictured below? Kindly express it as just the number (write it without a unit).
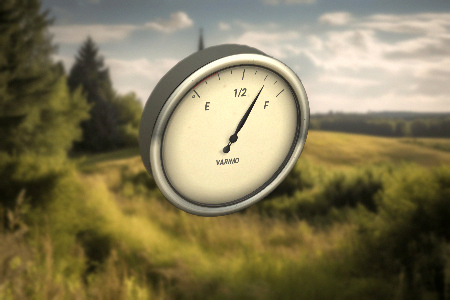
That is 0.75
